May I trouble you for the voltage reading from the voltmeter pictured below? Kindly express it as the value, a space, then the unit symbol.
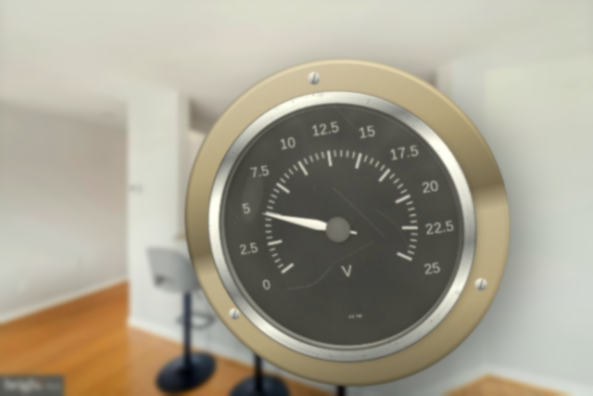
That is 5 V
